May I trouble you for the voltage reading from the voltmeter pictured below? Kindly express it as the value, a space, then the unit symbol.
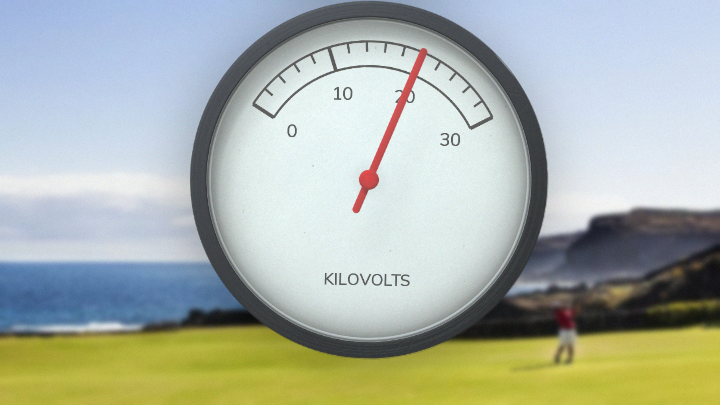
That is 20 kV
